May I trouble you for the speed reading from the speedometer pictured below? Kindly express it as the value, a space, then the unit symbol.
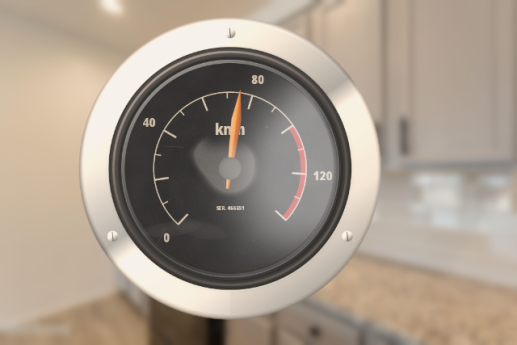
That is 75 km/h
